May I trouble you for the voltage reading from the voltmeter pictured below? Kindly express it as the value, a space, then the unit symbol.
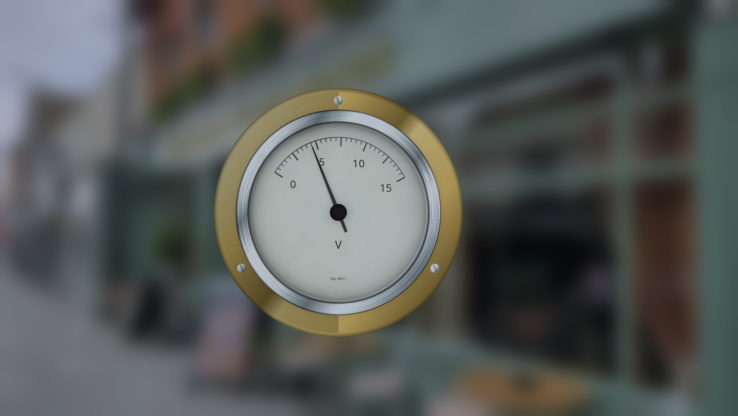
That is 4.5 V
